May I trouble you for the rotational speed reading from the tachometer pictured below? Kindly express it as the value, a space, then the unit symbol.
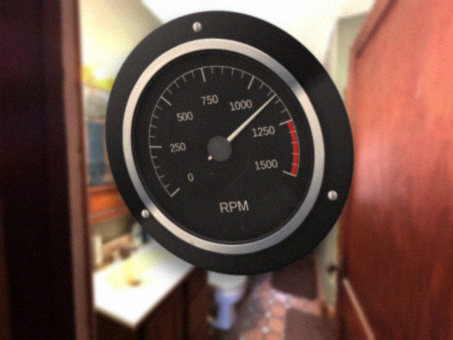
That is 1125 rpm
